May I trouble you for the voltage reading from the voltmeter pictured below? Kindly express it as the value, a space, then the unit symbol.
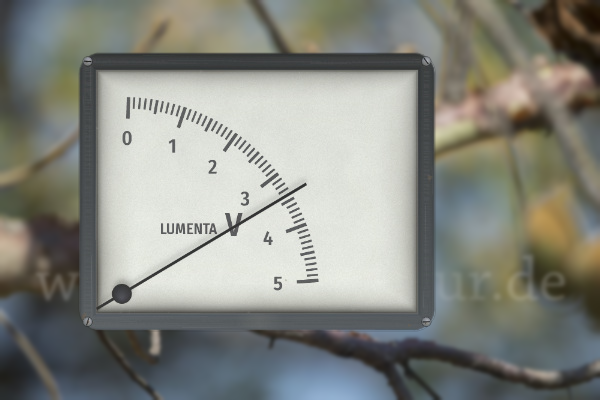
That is 3.4 V
